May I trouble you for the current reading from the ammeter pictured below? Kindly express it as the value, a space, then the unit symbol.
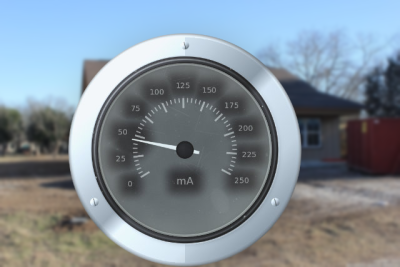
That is 45 mA
